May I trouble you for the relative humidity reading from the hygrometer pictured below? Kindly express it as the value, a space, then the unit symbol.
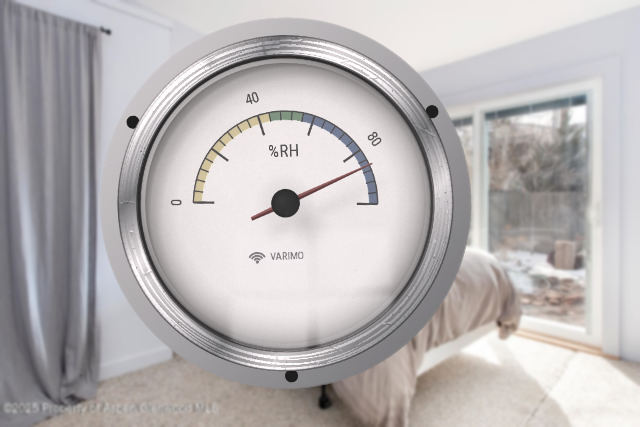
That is 86 %
